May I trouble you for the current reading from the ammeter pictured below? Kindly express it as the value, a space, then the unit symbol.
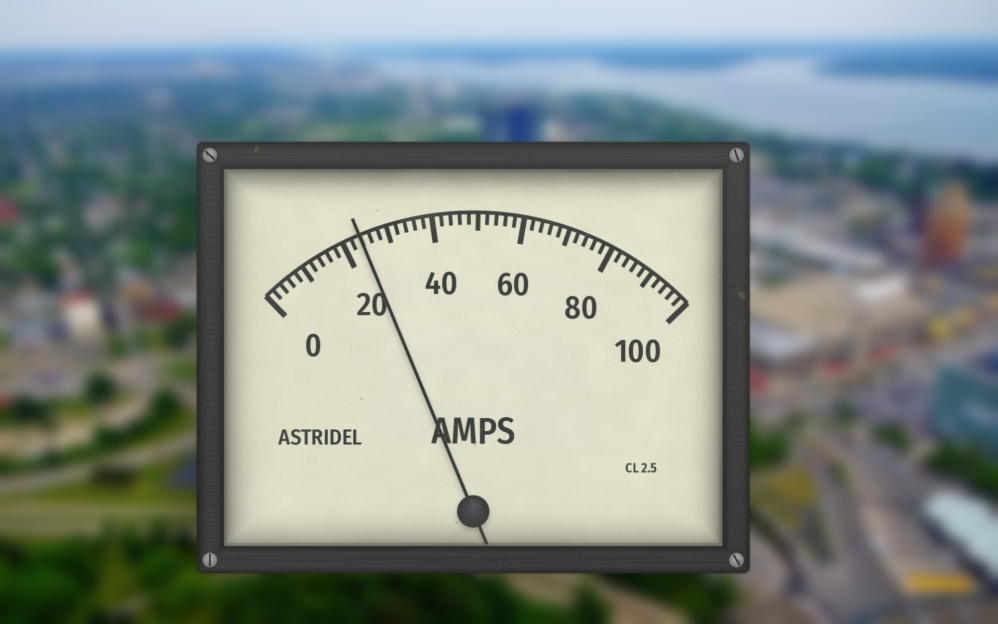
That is 24 A
